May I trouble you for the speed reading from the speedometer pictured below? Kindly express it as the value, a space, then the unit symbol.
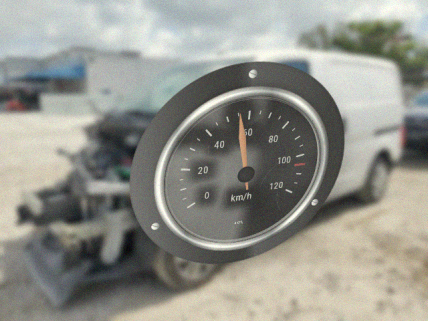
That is 55 km/h
